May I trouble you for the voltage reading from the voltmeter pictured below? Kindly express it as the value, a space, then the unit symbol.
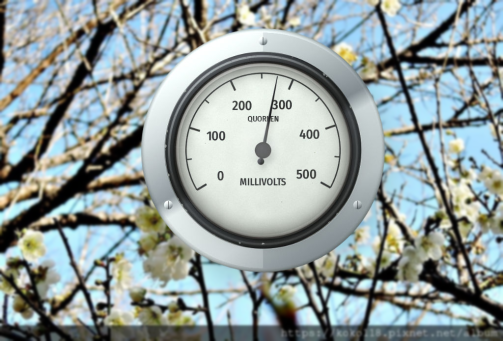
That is 275 mV
